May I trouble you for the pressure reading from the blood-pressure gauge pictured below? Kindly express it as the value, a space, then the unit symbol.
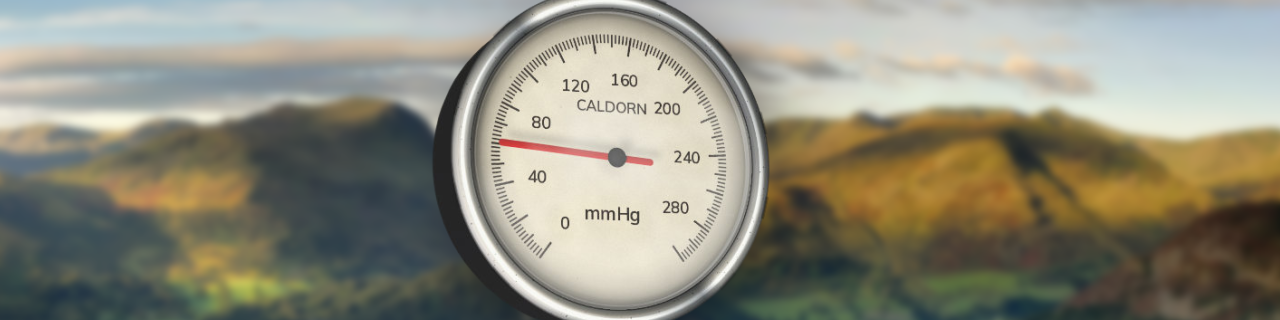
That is 60 mmHg
